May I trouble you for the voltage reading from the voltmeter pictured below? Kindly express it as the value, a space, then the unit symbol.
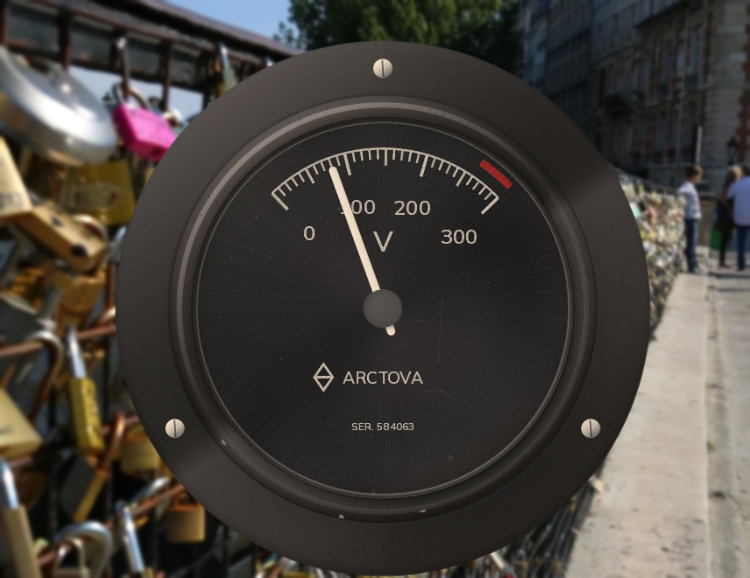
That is 80 V
